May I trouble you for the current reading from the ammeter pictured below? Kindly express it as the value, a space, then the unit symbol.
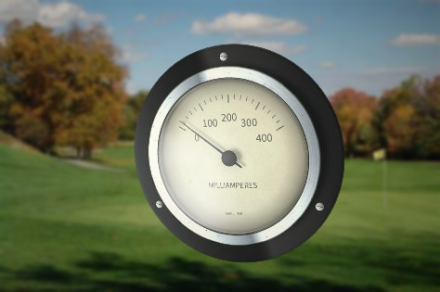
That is 20 mA
